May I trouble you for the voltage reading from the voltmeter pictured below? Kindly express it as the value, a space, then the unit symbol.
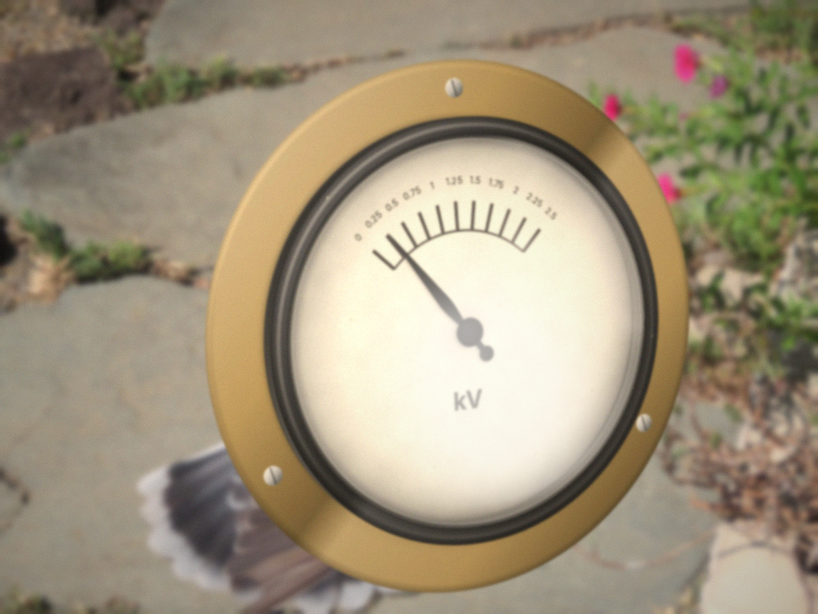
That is 0.25 kV
